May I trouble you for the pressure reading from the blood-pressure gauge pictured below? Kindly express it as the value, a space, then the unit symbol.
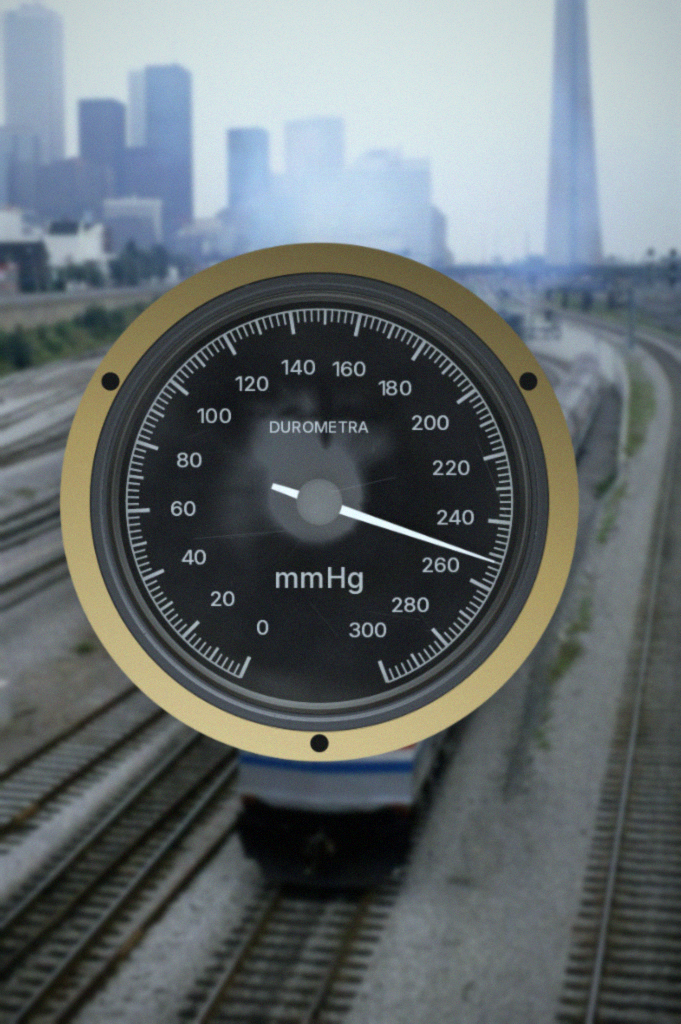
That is 252 mmHg
